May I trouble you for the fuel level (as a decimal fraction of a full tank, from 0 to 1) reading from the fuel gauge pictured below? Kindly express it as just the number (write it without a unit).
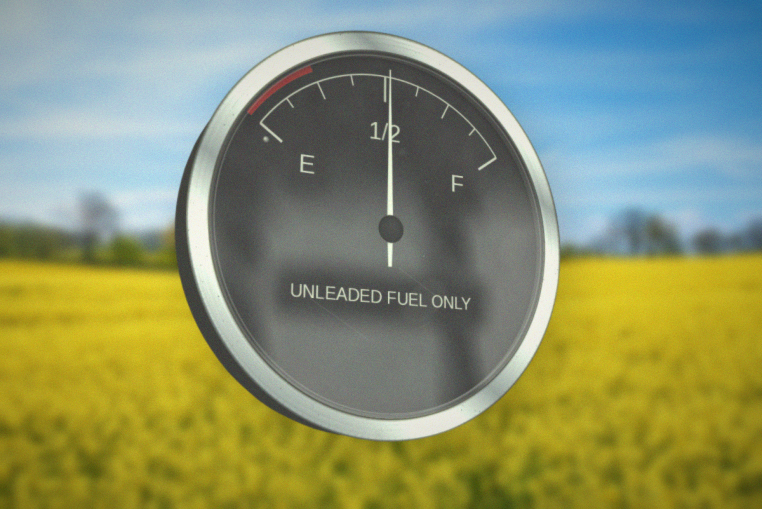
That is 0.5
